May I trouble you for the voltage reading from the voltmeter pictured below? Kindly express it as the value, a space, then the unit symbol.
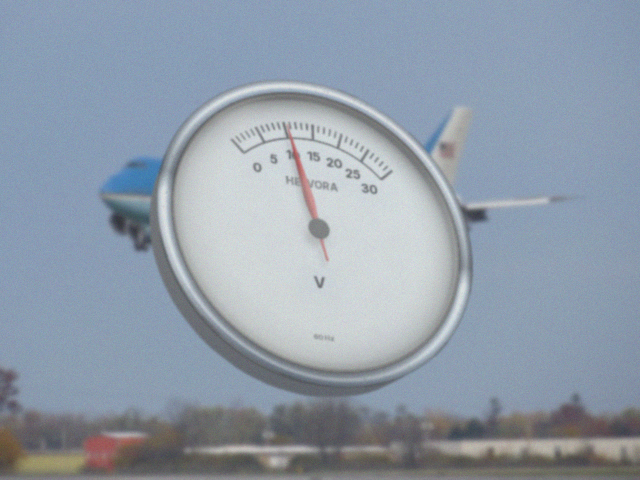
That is 10 V
